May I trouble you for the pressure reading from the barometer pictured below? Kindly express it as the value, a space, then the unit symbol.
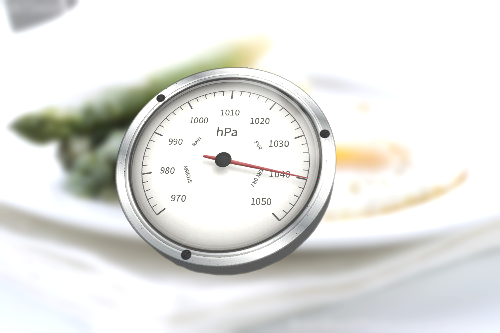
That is 1040 hPa
